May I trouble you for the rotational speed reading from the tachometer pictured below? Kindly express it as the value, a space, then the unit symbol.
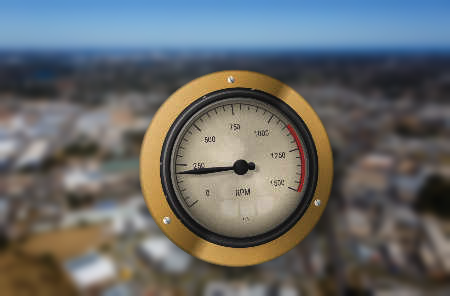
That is 200 rpm
